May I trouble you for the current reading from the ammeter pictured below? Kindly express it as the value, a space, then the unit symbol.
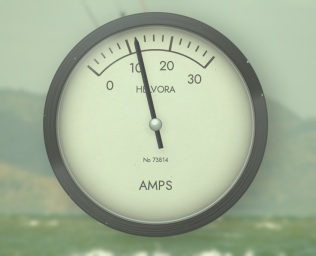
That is 12 A
